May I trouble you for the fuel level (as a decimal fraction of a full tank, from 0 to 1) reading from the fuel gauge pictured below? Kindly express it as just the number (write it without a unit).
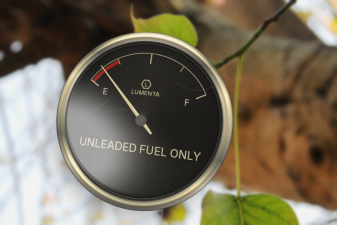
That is 0.125
